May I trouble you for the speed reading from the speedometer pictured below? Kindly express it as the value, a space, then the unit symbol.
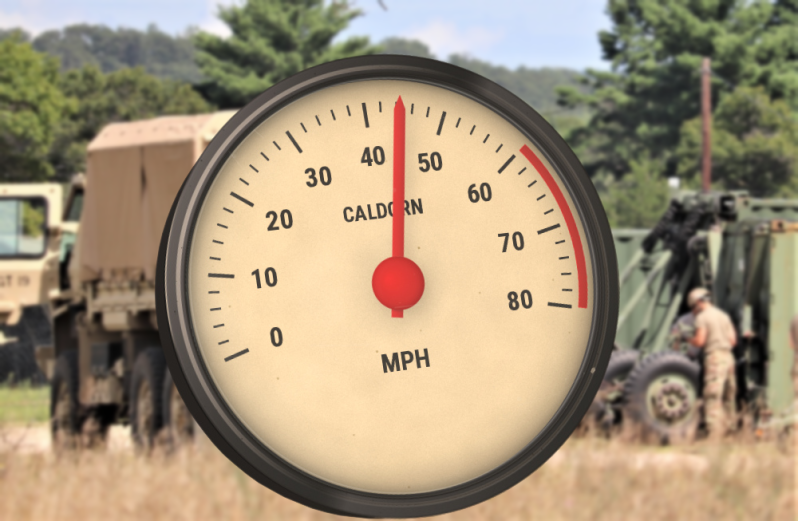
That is 44 mph
